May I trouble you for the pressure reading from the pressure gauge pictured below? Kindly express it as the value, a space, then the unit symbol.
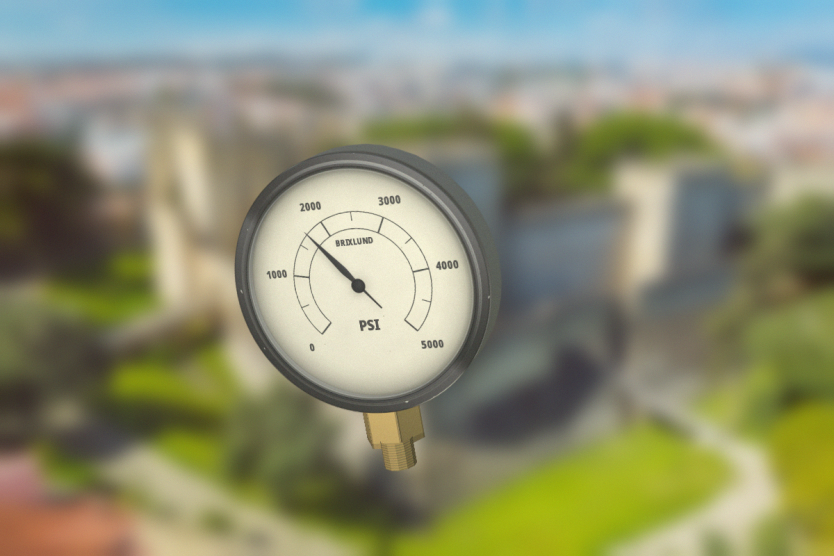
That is 1750 psi
